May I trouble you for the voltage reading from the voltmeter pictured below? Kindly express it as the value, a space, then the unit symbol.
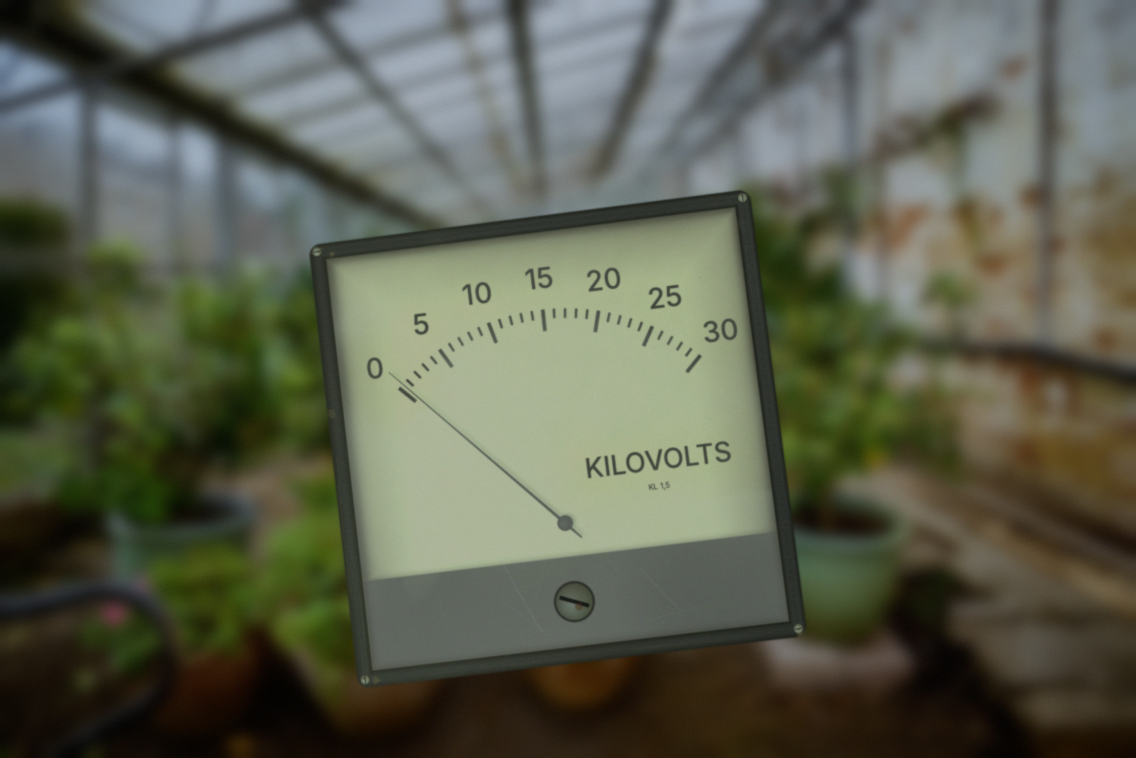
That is 0.5 kV
